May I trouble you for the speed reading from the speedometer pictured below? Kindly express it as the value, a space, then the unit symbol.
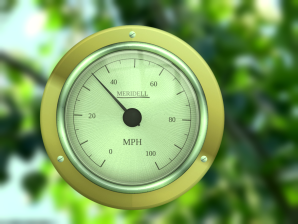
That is 35 mph
